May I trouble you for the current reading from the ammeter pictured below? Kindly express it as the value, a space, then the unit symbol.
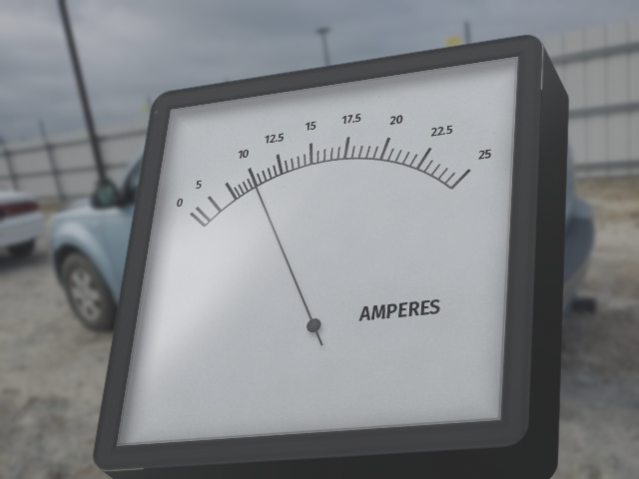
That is 10 A
